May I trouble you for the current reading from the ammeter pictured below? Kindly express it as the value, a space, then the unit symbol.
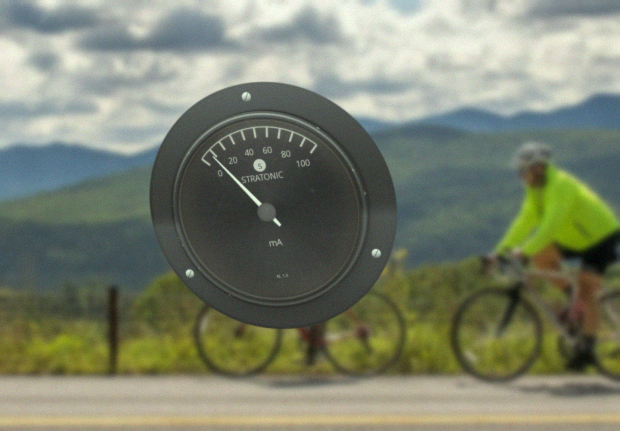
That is 10 mA
